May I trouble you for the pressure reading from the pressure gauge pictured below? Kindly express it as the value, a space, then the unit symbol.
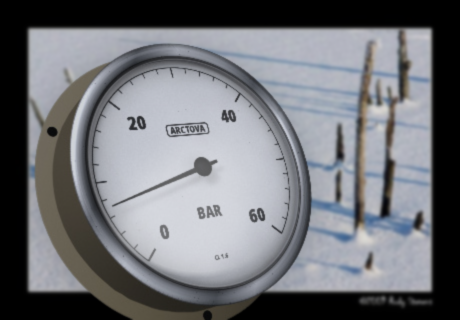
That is 7 bar
